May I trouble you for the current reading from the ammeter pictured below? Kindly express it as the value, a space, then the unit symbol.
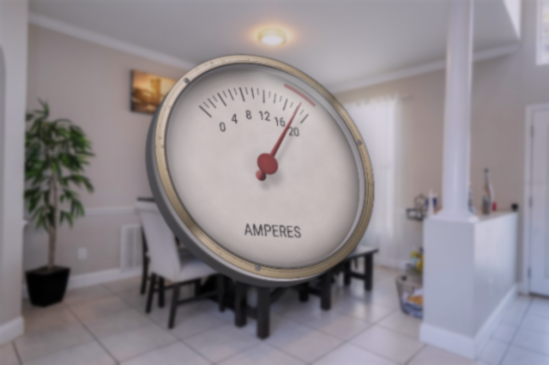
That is 18 A
